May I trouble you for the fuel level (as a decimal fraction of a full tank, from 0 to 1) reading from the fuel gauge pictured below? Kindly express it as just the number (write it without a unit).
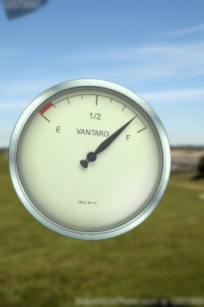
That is 0.875
